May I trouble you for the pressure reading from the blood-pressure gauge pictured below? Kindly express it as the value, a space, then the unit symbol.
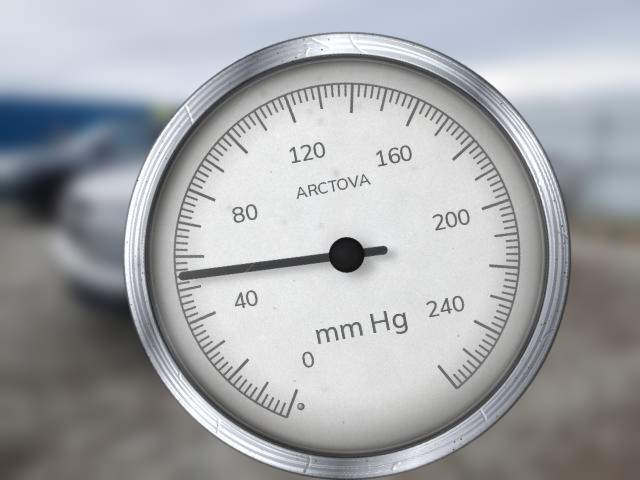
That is 54 mmHg
